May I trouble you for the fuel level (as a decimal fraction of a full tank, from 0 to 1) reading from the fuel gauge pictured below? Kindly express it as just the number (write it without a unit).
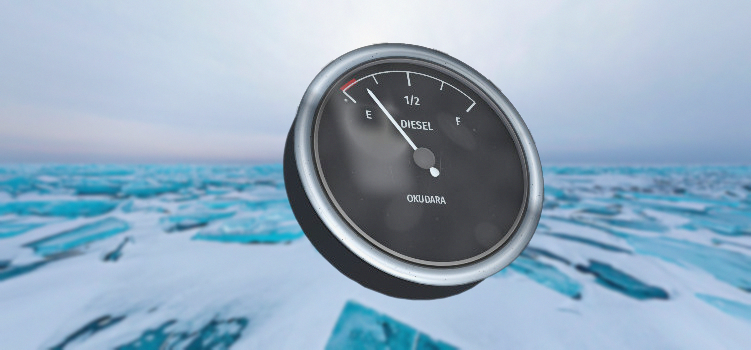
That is 0.125
